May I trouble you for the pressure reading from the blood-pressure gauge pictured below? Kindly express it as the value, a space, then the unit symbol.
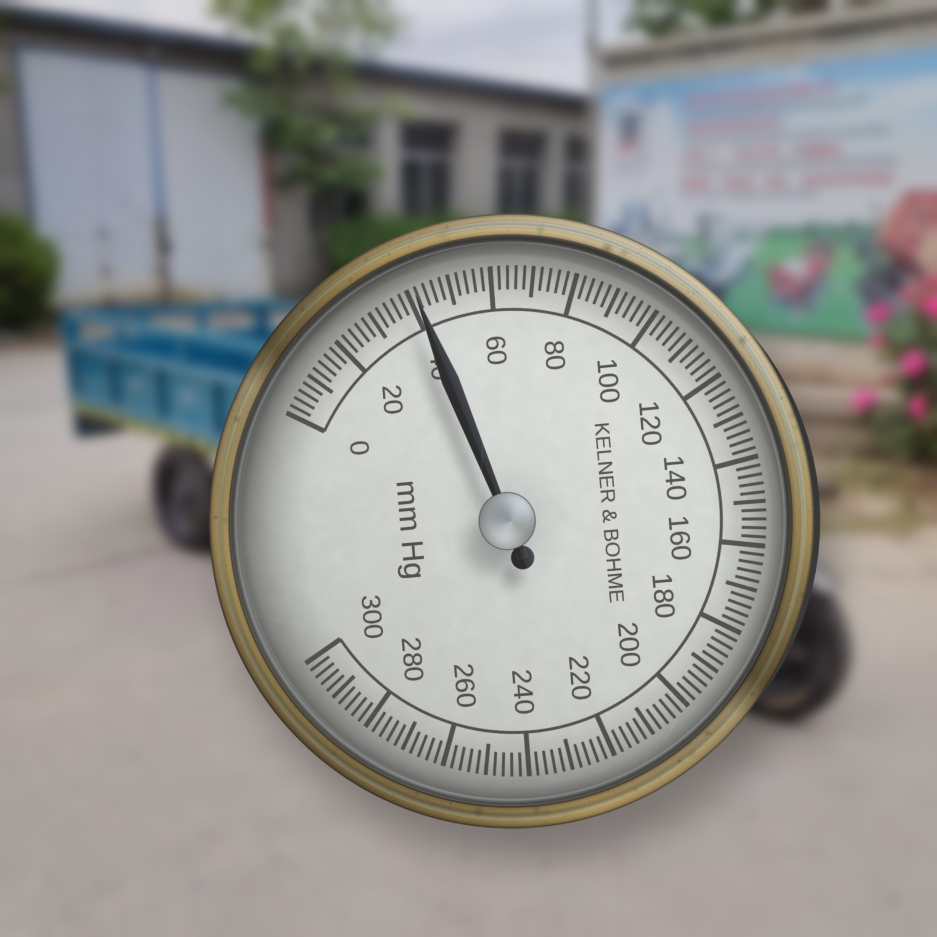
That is 42 mmHg
